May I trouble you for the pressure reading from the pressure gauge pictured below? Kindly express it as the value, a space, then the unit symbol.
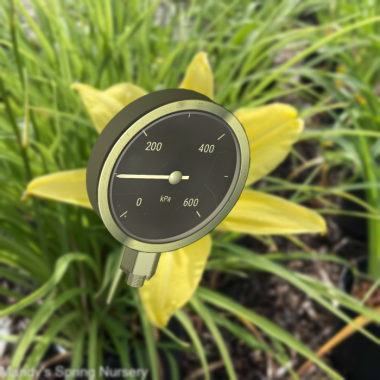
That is 100 kPa
